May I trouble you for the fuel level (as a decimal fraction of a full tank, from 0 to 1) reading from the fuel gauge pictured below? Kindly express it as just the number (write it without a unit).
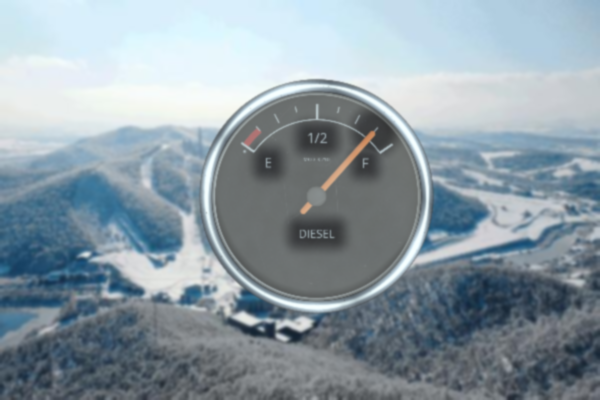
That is 0.875
